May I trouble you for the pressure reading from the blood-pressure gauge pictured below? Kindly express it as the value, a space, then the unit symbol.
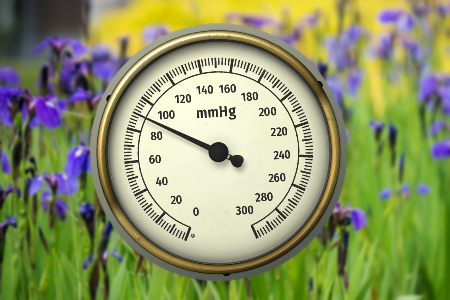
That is 90 mmHg
